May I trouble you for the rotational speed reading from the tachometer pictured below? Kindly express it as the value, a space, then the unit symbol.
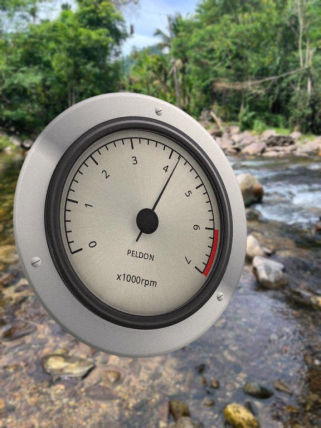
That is 4200 rpm
